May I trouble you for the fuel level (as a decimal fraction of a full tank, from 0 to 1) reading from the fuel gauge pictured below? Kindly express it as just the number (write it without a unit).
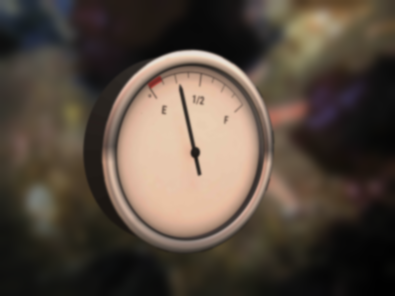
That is 0.25
